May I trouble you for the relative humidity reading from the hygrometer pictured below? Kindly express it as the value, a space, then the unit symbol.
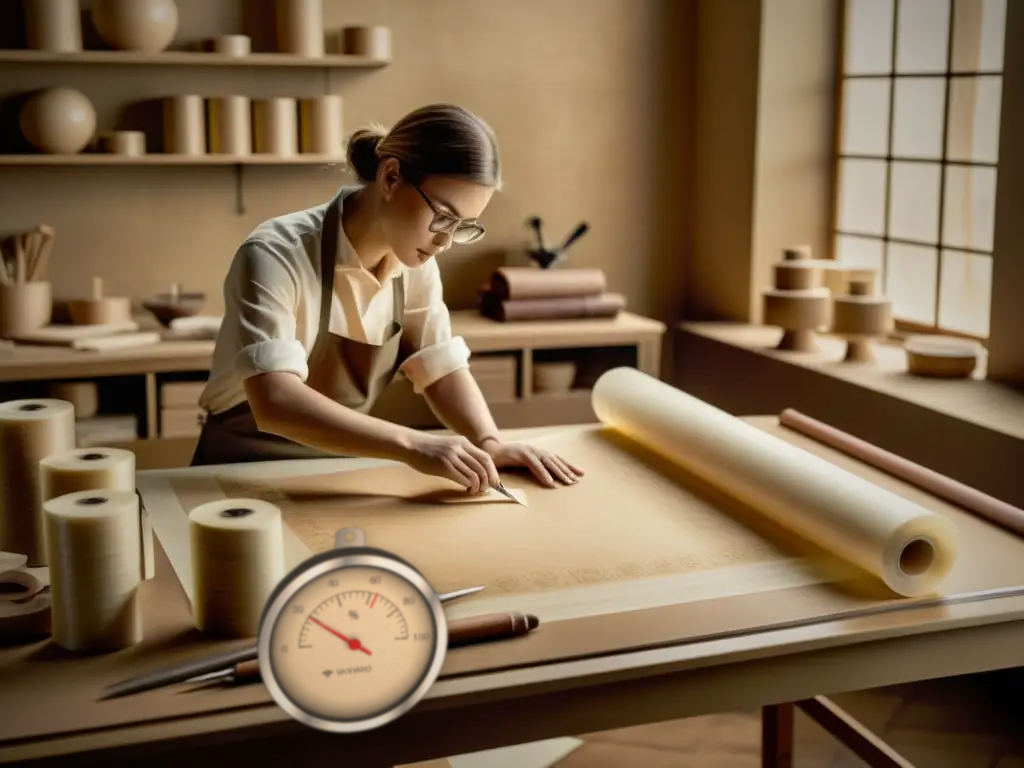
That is 20 %
